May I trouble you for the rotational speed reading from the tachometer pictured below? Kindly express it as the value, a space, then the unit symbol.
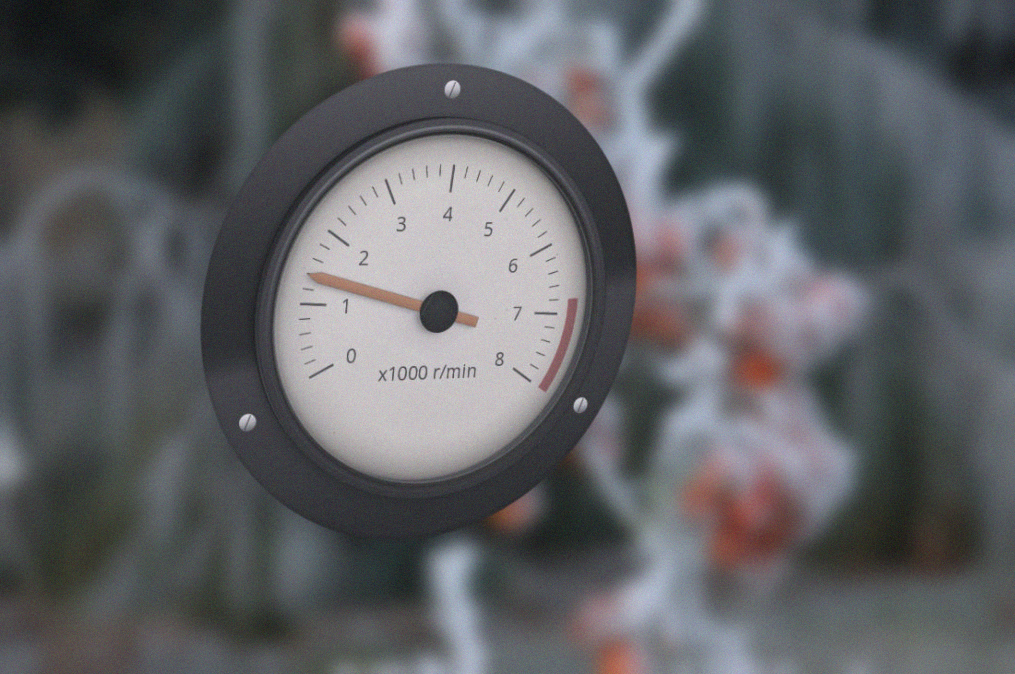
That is 1400 rpm
